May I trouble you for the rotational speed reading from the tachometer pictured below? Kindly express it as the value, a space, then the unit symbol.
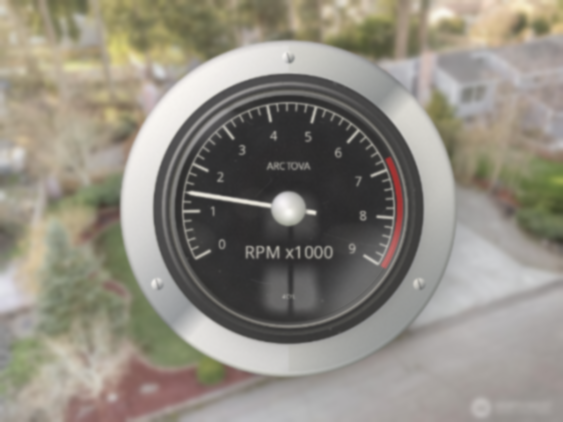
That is 1400 rpm
